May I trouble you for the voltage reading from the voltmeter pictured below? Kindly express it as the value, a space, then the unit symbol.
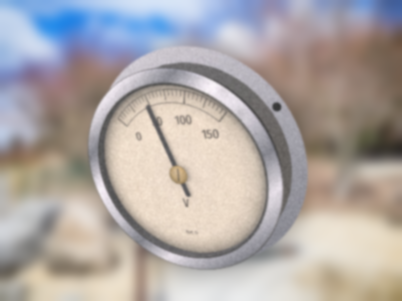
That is 50 V
